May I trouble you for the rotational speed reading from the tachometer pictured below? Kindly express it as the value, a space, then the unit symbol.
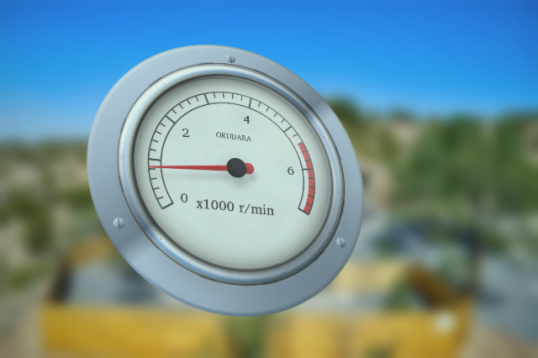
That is 800 rpm
